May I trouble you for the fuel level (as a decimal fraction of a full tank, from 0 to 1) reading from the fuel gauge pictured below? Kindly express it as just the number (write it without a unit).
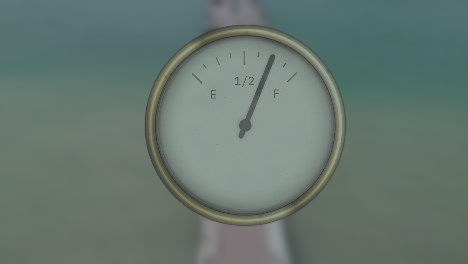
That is 0.75
